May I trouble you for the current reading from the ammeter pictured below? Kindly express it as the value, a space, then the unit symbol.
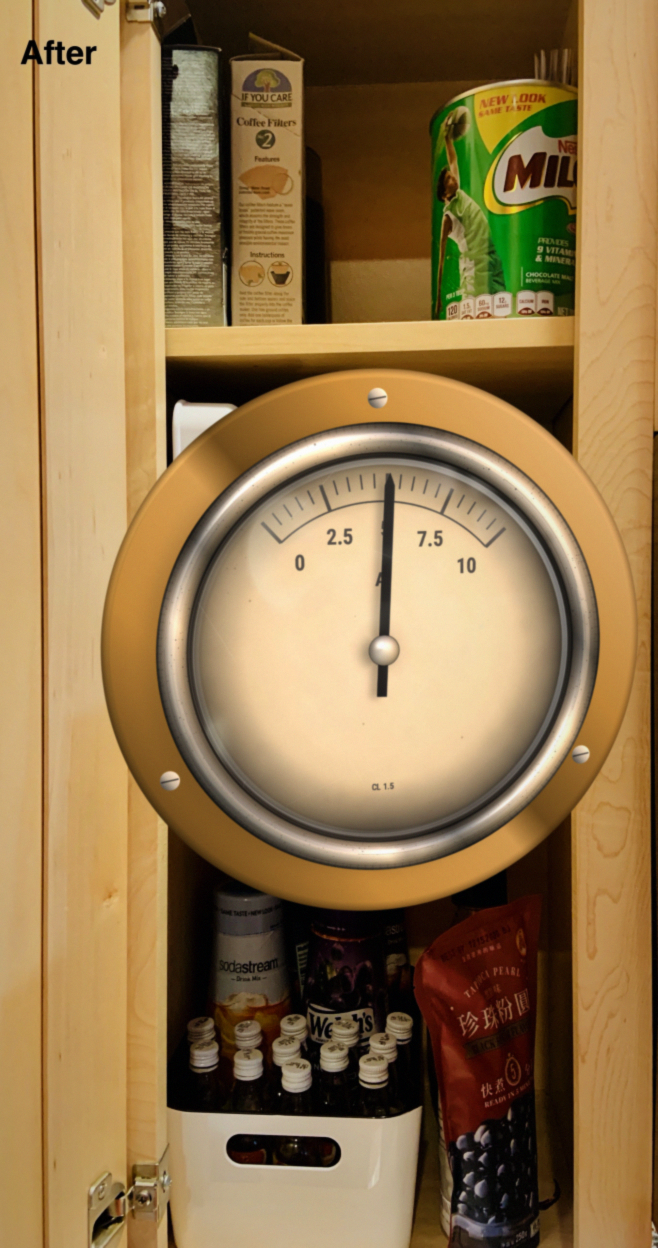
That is 5 A
